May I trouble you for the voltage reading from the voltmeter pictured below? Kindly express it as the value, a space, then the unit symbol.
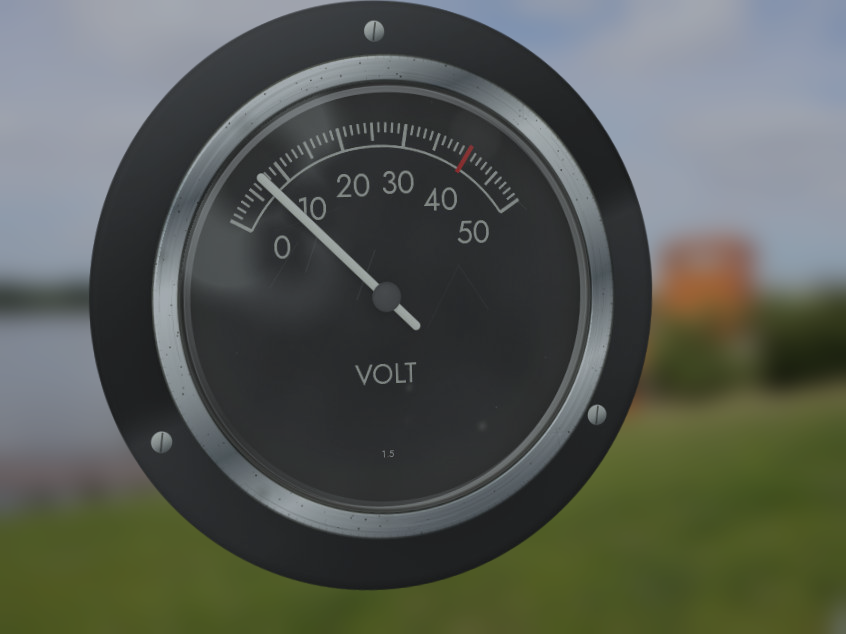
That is 7 V
